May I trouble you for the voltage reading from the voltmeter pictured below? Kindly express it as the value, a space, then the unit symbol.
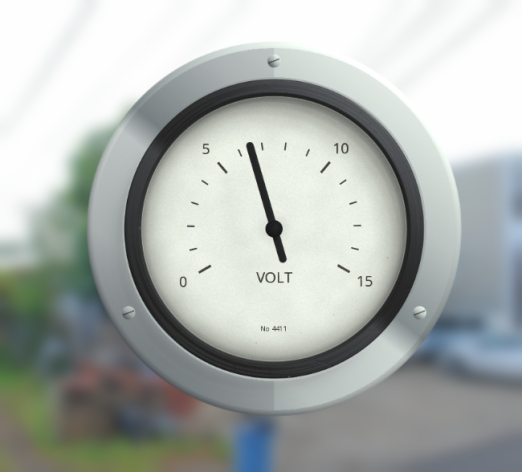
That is 6.5 V
